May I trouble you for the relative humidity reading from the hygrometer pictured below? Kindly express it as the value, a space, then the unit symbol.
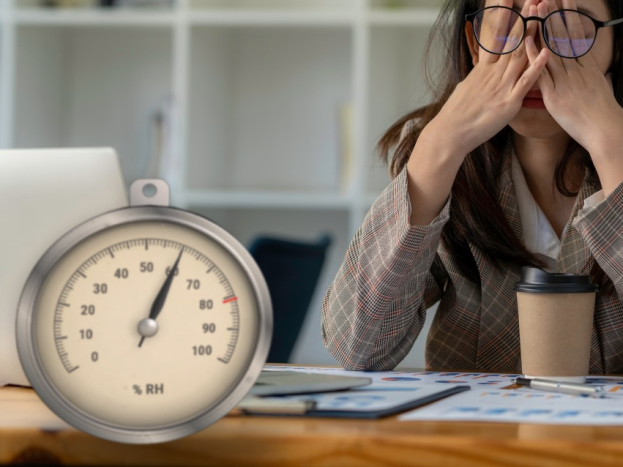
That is 60 %
